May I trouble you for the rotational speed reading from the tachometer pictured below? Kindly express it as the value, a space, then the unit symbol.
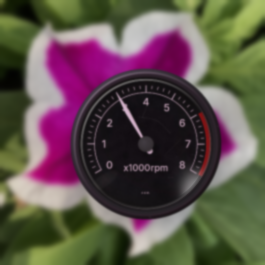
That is 3000 rpm
